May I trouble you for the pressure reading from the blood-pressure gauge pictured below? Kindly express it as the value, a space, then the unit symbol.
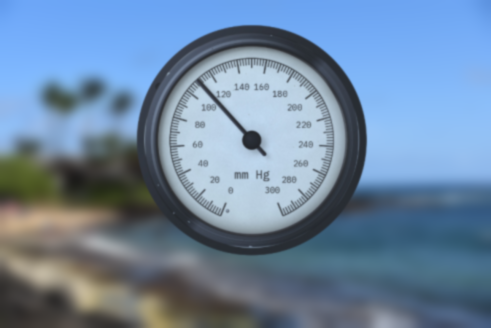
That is 110 mmHg
